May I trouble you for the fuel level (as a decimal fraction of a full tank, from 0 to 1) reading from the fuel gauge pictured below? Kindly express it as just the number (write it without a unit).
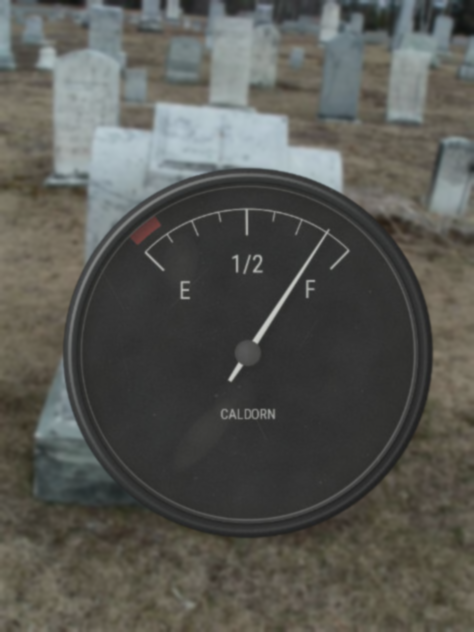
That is 0.875
